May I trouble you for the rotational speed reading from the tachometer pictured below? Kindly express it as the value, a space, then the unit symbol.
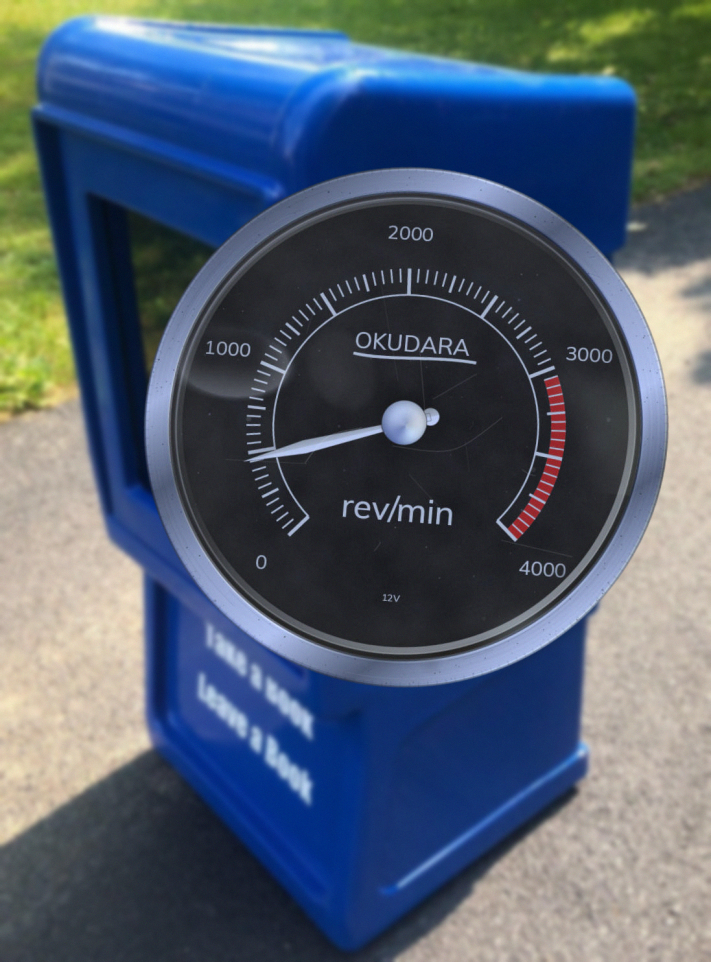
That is 450 rpm
